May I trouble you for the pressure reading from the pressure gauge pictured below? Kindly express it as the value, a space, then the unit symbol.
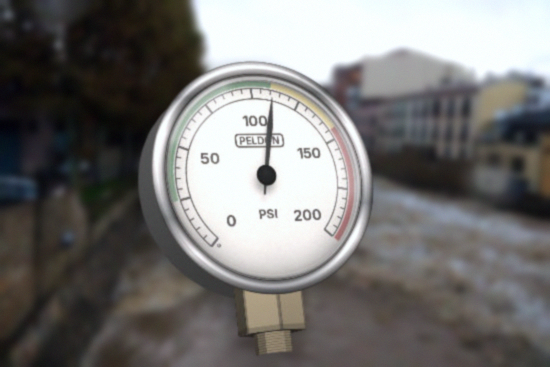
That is 110 psi
